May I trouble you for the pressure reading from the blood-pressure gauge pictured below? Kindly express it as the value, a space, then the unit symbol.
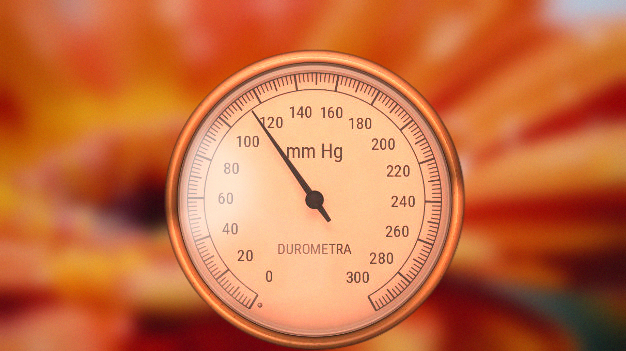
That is 114 mmHg
